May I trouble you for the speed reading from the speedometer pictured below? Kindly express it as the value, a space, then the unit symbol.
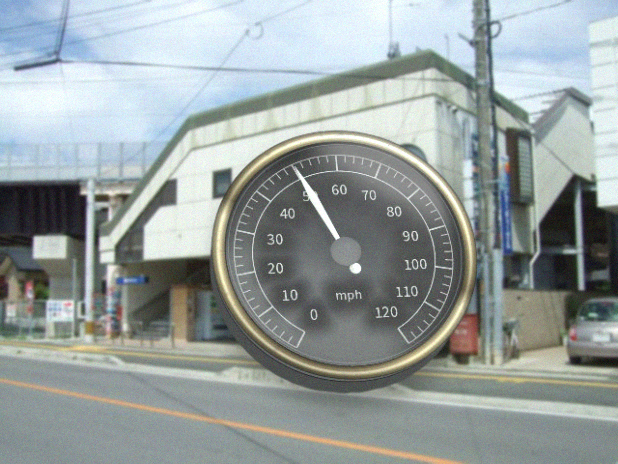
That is 50 mph
